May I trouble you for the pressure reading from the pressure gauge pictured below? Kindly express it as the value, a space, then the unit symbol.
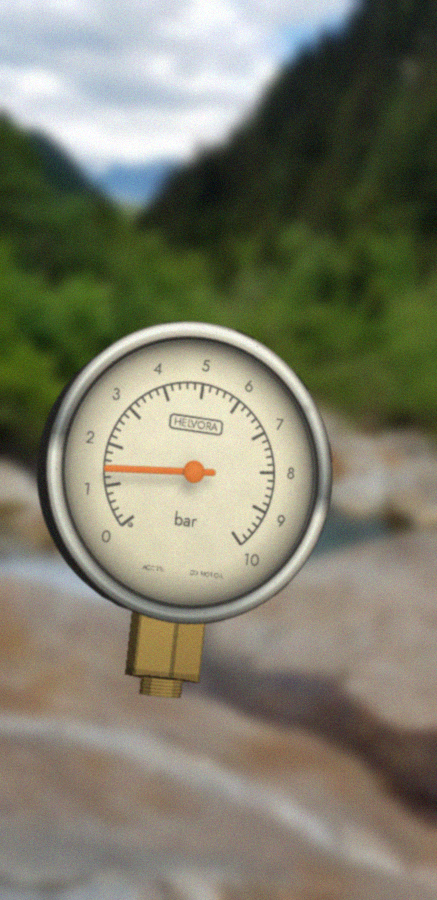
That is 1.4 bar
